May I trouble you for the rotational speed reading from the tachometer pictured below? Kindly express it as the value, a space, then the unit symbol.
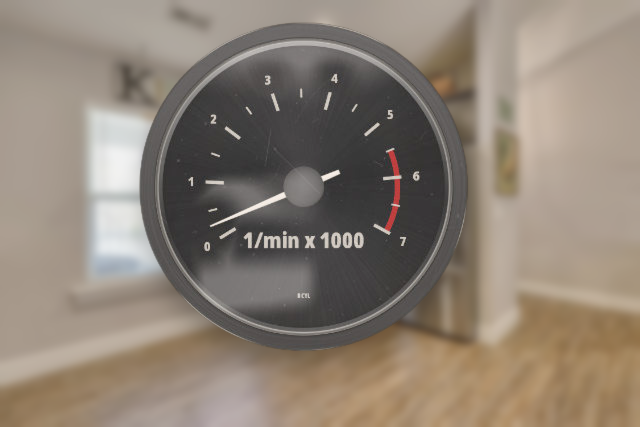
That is 250 rpm
